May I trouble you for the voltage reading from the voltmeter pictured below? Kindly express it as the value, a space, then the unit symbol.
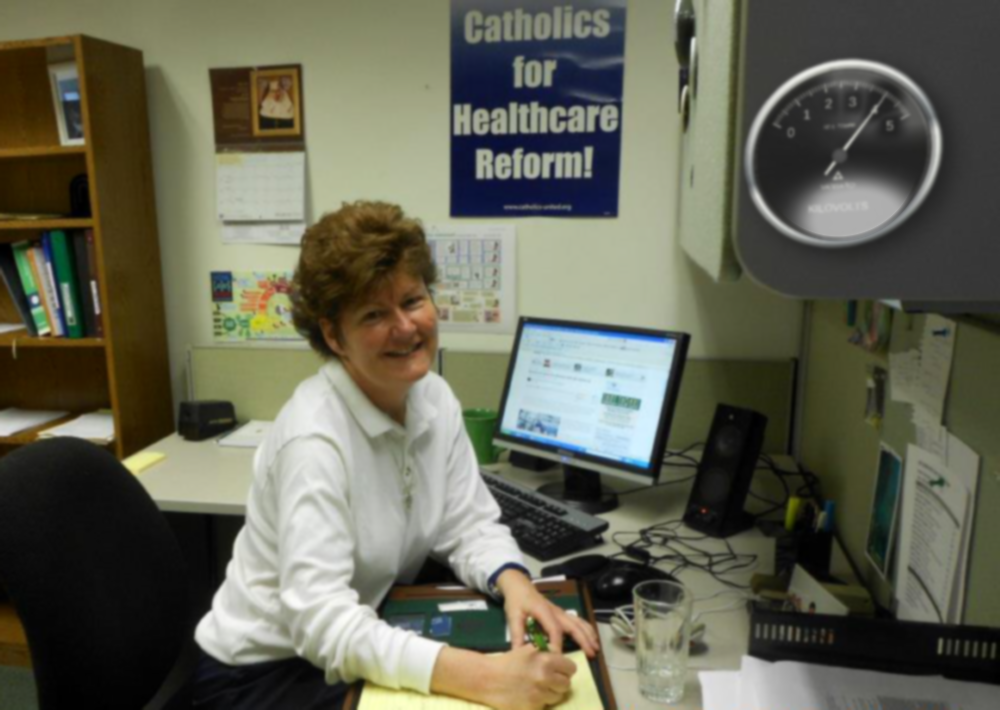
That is 4 kV
